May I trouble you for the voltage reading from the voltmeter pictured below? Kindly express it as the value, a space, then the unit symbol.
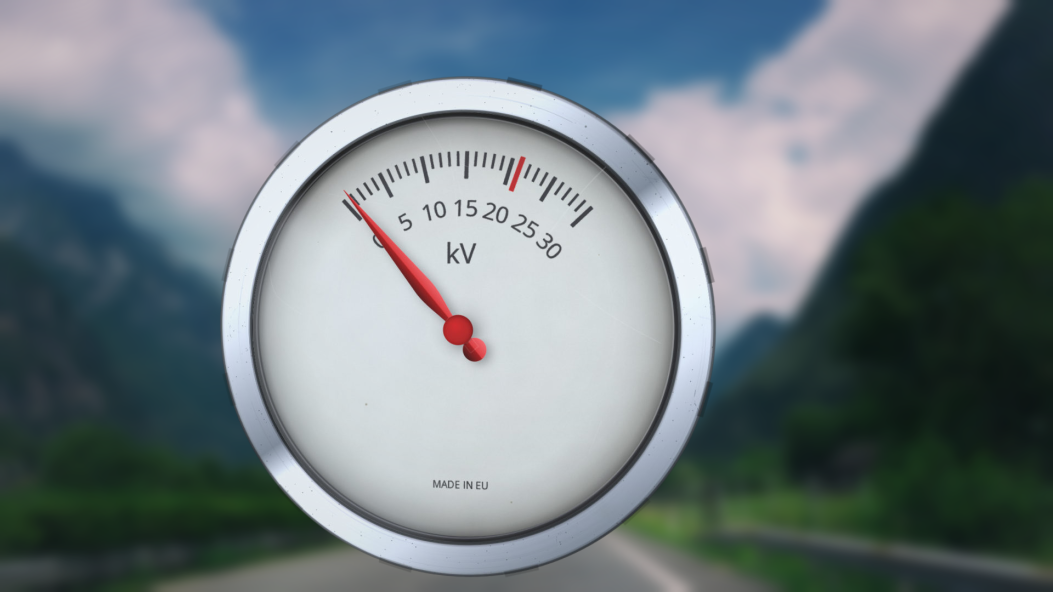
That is 1 kV
